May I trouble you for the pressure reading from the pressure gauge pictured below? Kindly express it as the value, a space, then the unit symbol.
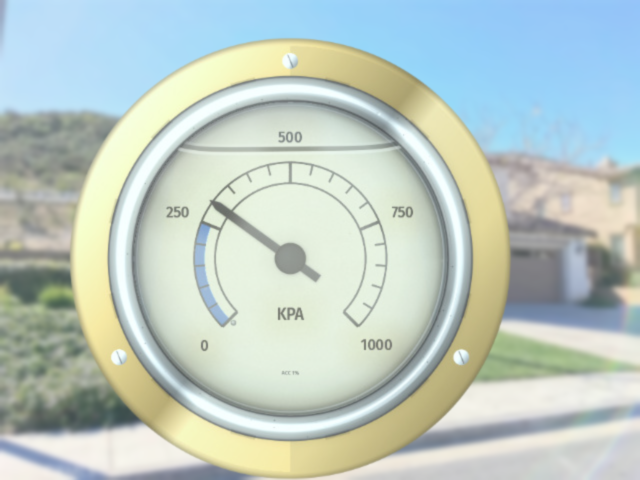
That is 300 kPa
